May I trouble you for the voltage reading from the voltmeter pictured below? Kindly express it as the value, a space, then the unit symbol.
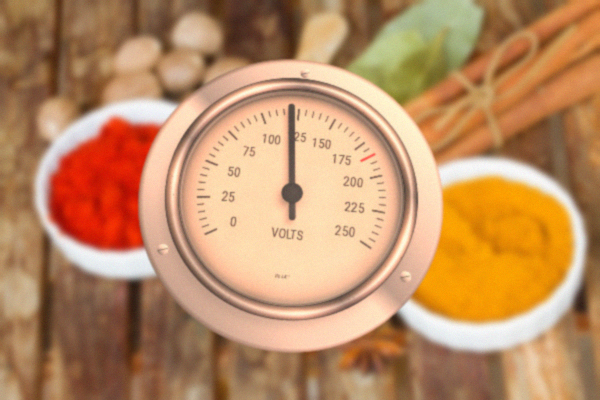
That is 120 V
